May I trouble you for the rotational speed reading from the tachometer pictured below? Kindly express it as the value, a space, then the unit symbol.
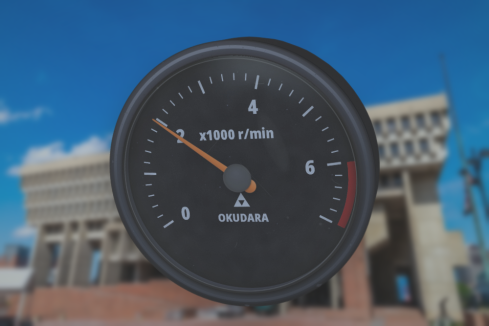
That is 2000 rpm
